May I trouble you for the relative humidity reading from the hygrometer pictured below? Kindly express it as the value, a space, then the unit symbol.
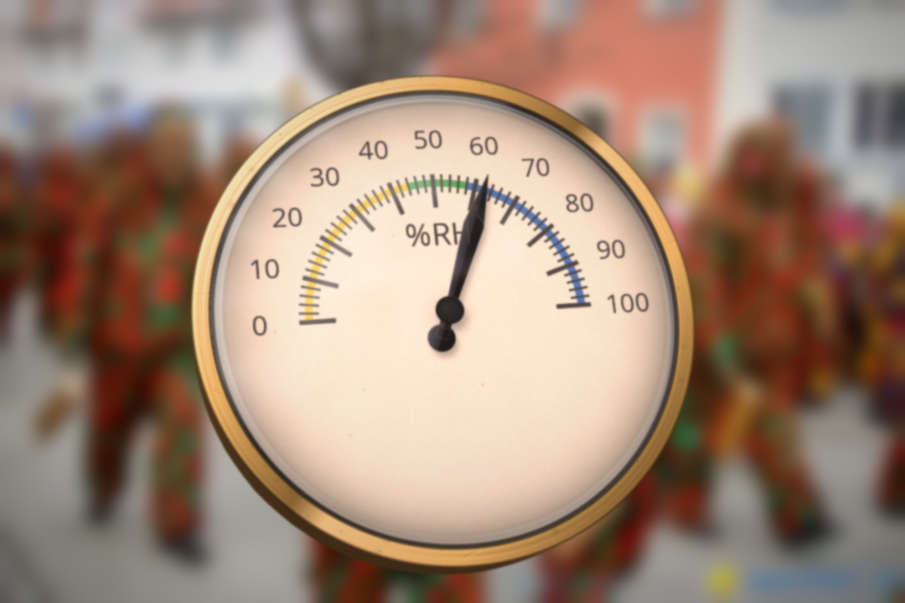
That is 62 %
